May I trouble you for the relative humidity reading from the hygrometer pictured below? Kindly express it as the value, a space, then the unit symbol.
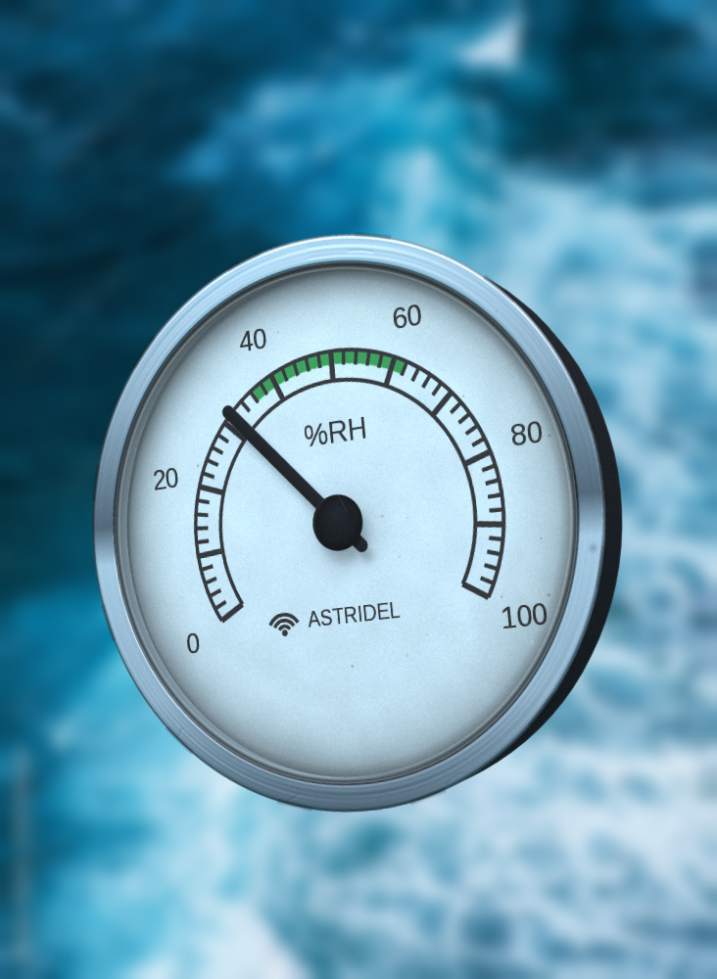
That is 32 %
